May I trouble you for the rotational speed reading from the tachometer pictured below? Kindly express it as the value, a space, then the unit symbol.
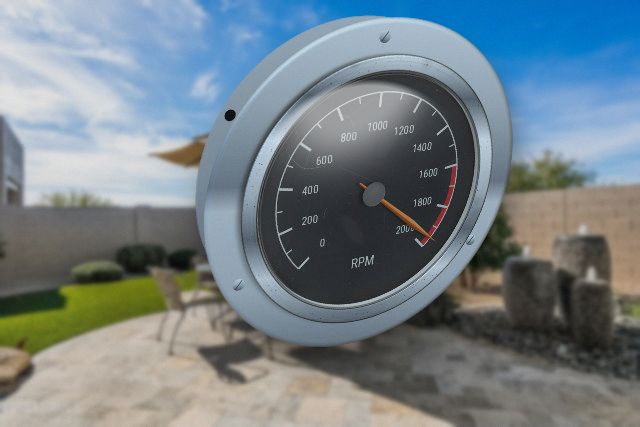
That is 1950 rpm
